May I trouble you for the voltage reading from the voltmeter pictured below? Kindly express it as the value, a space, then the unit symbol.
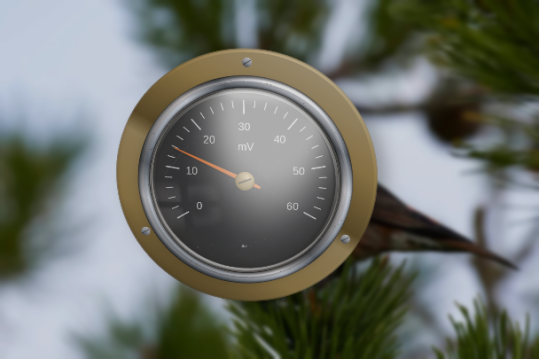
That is 14 mV
